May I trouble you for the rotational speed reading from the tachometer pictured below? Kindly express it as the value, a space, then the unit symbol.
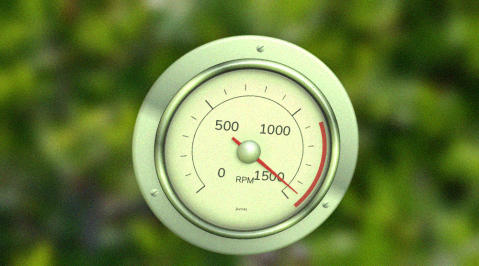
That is 1450 rpm
